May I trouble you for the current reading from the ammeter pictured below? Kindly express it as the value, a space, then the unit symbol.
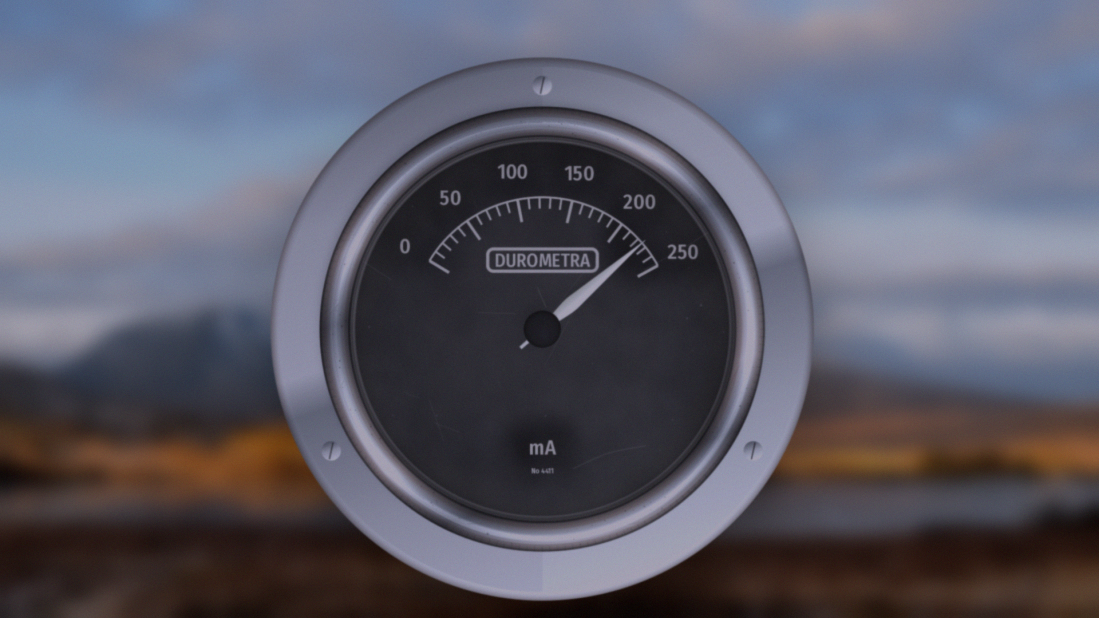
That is 225 mA
